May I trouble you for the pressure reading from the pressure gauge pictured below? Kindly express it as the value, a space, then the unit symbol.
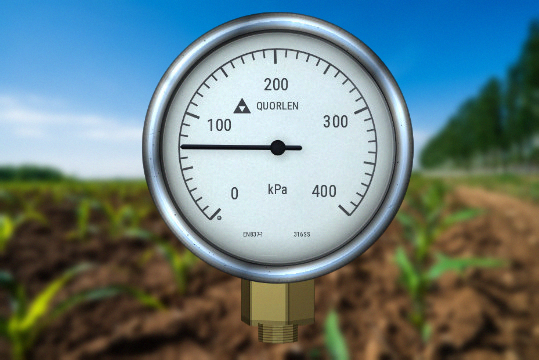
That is 70 kPa
